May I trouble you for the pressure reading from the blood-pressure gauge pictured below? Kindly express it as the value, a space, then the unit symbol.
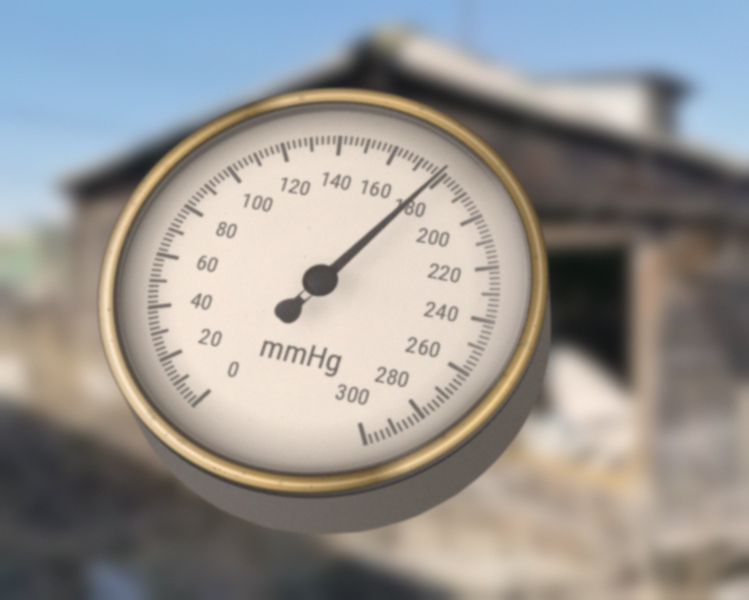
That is 180 mmHg
